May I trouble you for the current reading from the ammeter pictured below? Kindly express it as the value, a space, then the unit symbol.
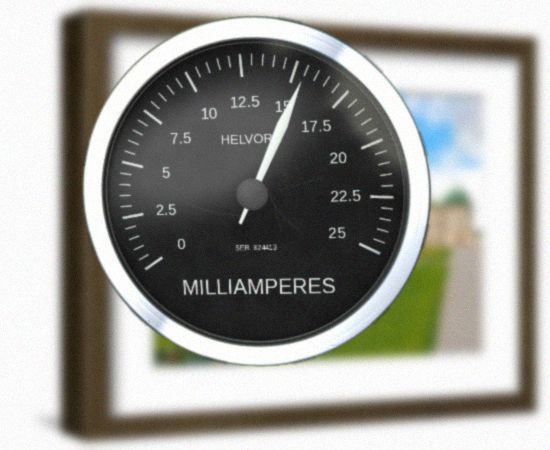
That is 15.5 mA
